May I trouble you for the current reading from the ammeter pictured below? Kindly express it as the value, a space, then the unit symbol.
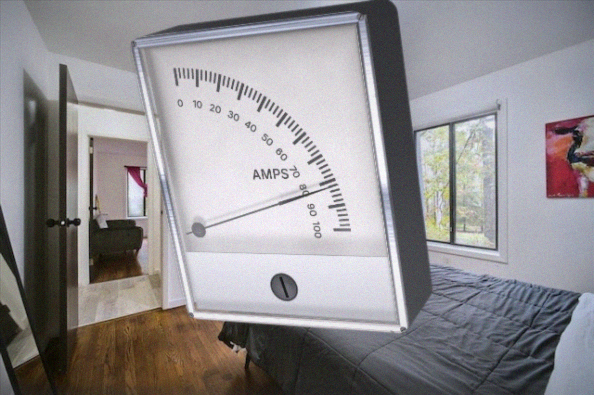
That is 82 A
